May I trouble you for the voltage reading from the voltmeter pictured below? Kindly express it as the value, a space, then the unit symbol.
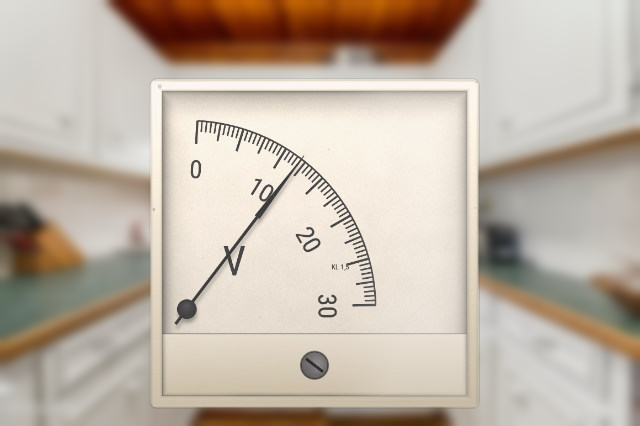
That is 12 V
